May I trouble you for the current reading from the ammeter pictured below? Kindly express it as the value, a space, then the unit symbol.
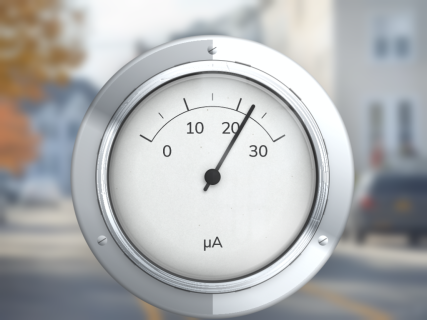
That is 22.5 µA
